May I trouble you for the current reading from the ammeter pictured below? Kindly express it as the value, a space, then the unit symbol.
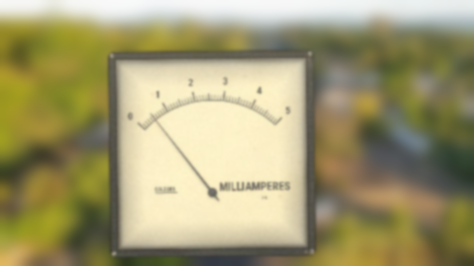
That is 0.5 mA
